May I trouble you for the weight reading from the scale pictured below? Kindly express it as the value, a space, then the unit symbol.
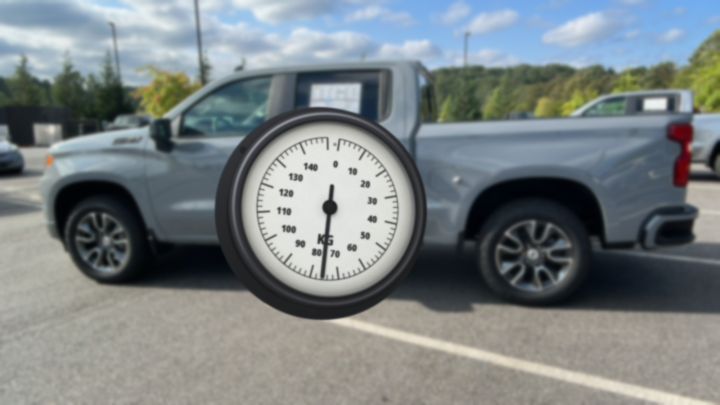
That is 76 kg
